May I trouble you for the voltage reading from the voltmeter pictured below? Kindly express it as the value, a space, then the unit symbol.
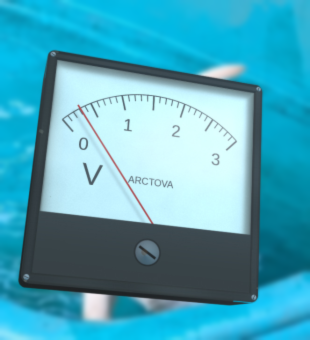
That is 0.3 V
